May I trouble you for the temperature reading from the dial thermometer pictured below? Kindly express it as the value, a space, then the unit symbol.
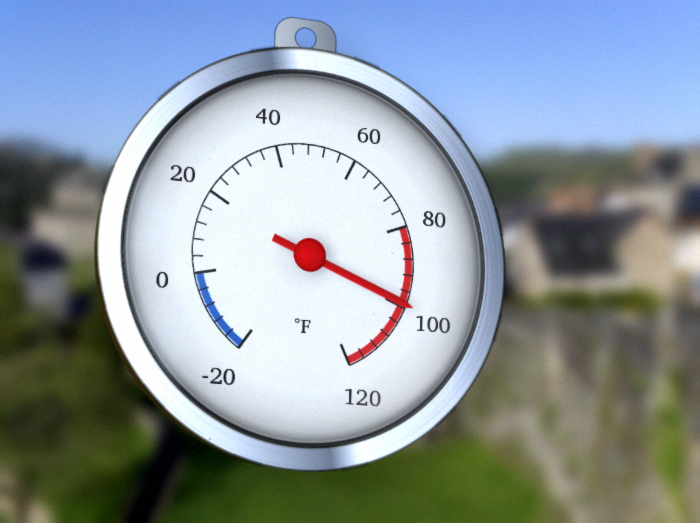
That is 100 °F
